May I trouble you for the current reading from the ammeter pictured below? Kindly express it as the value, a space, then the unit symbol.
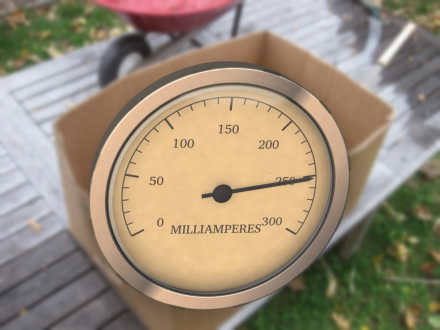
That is 250 mA
